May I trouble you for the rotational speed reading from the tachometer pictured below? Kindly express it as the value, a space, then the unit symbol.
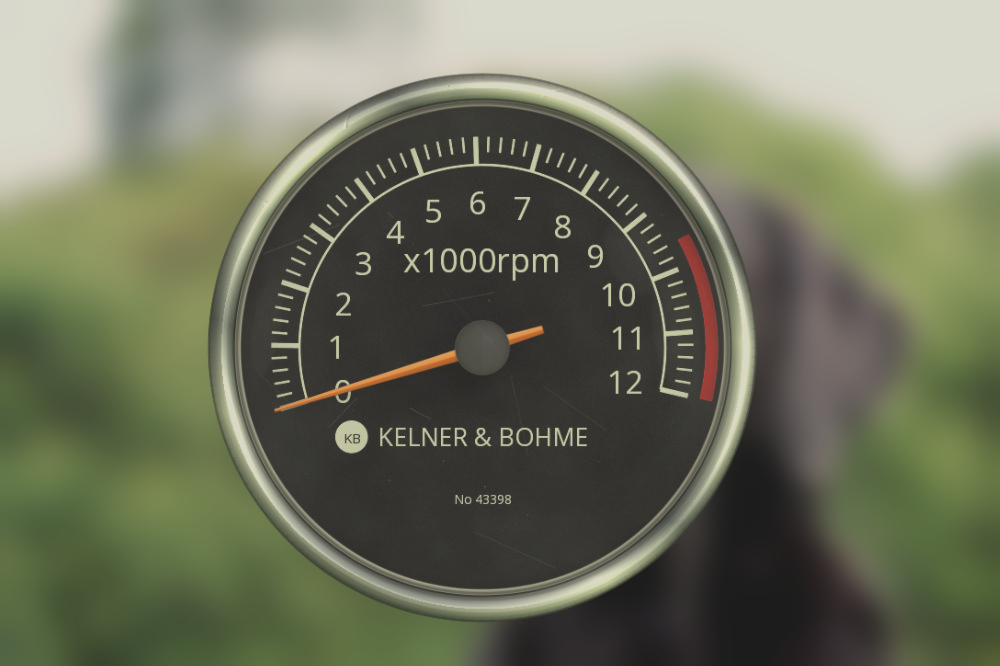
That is 0 rpm
